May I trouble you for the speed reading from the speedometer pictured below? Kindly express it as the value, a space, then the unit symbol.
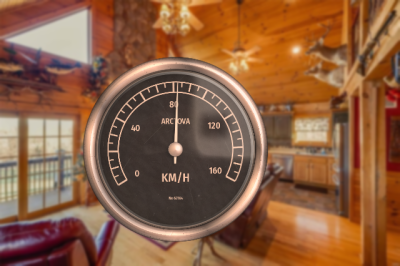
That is 82.5 km/h
